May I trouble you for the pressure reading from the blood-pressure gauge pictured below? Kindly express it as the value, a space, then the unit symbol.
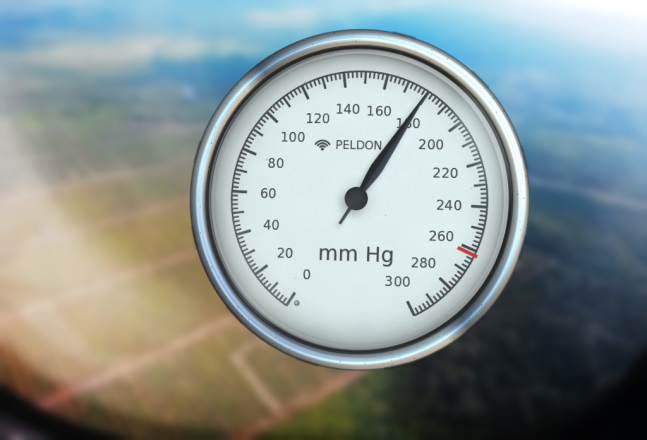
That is 180 mmHg
